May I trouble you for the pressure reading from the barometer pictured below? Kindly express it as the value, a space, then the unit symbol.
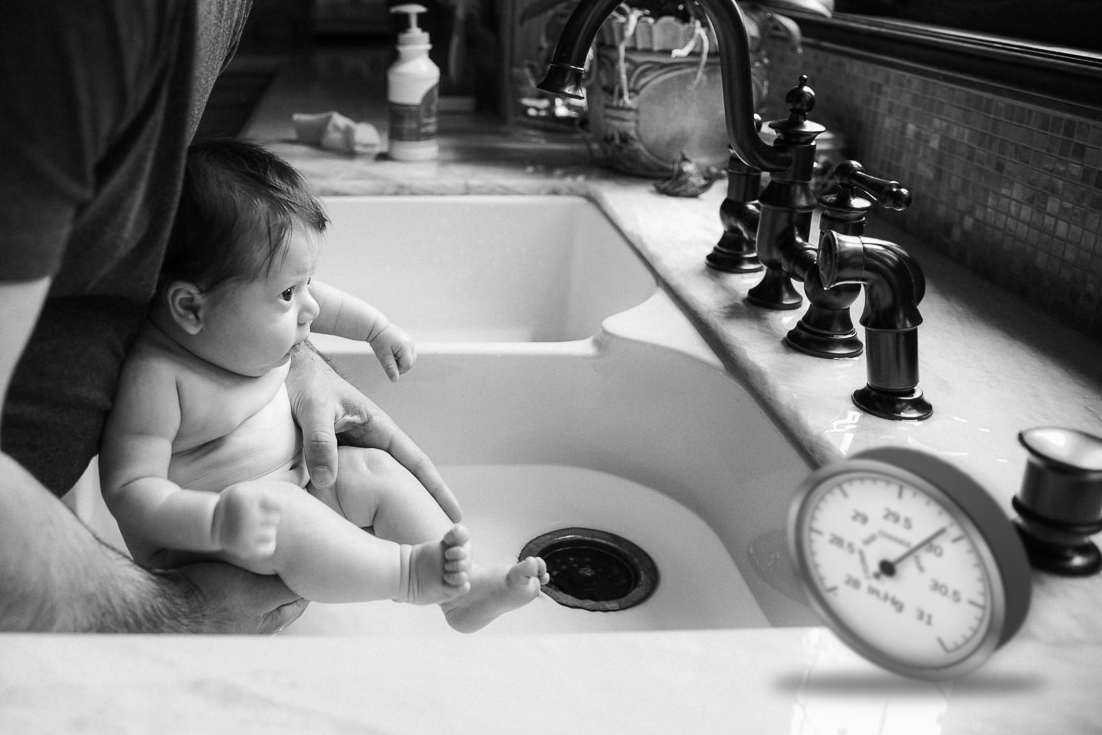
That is 29.9 inHg
